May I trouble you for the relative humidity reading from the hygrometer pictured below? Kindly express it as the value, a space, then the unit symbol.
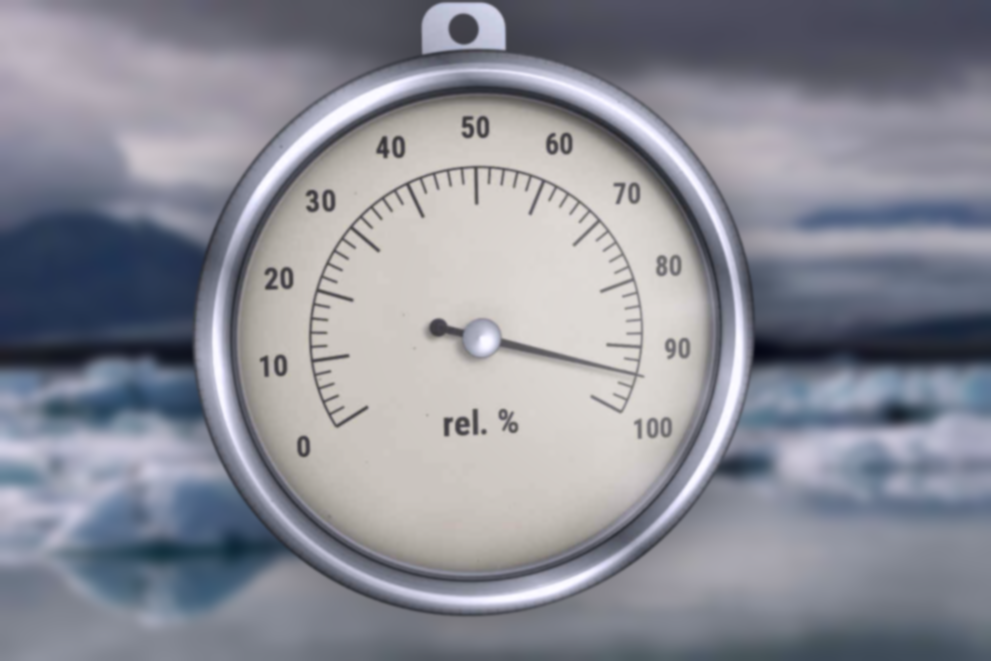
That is 94 %
